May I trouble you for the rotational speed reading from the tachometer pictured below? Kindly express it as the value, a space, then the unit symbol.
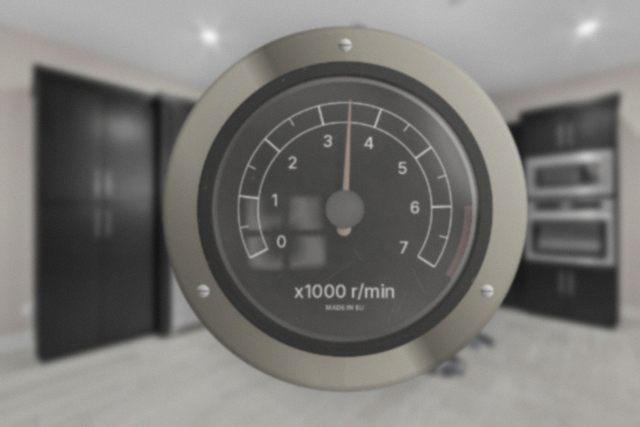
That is 3500 rpm
